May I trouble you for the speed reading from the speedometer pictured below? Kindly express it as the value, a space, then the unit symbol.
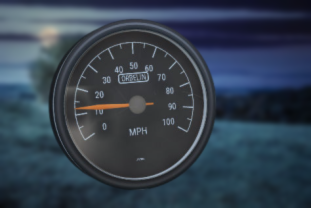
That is 12.5 mph
